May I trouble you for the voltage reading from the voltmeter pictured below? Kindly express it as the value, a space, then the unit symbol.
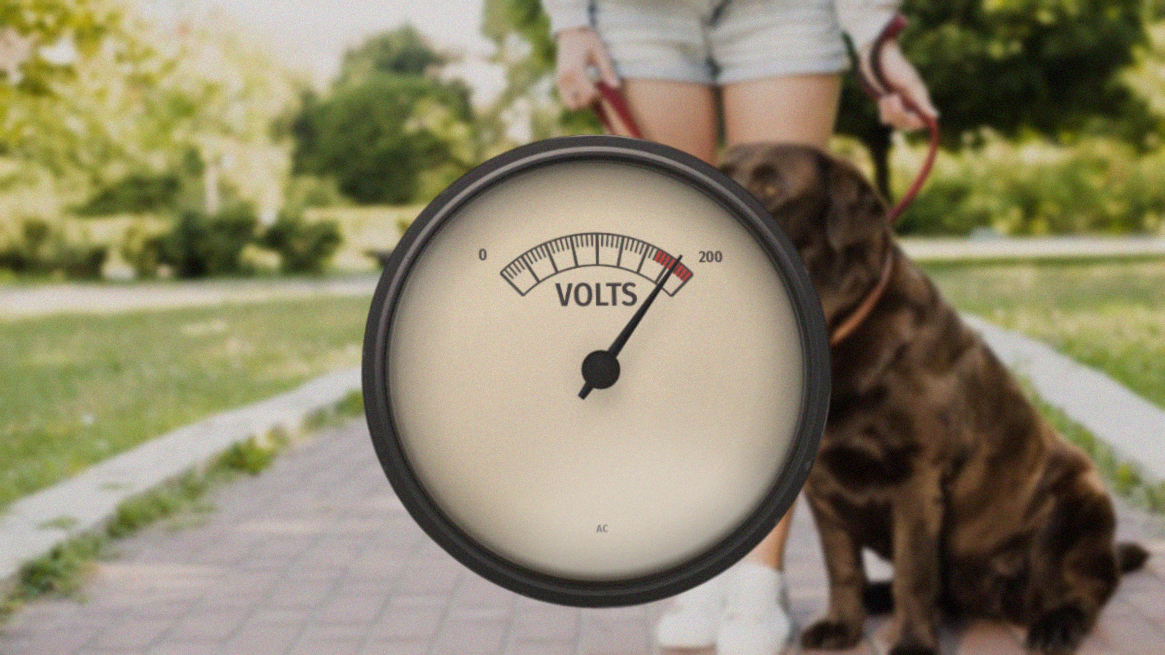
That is 180 V
